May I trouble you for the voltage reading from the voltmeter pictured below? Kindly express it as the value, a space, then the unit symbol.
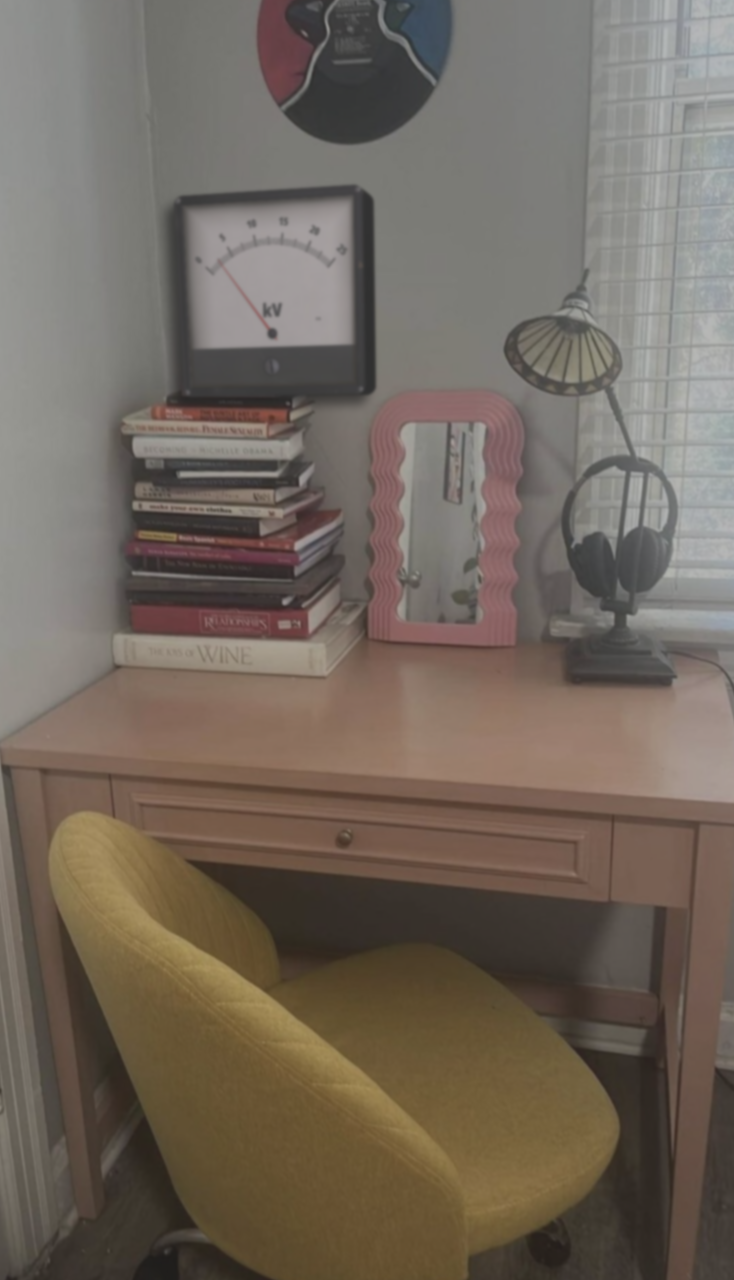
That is 2.5 kV
